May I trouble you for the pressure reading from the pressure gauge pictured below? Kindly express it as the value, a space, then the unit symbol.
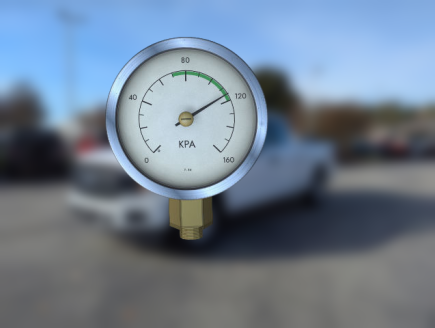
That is 115 kPa
